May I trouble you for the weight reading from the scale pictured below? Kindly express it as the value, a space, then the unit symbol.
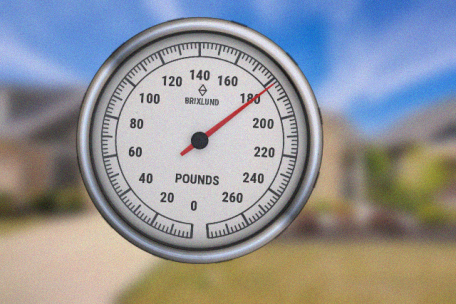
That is 182 lb
